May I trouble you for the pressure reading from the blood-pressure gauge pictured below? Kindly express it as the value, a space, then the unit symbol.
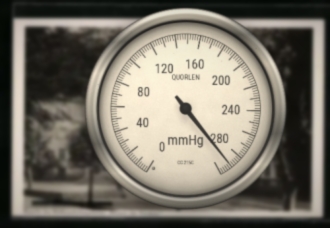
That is 290 mmHg
